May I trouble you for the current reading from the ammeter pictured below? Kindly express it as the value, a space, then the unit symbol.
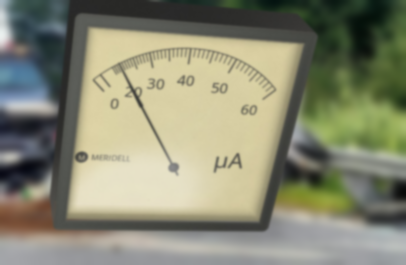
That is 20 µA
